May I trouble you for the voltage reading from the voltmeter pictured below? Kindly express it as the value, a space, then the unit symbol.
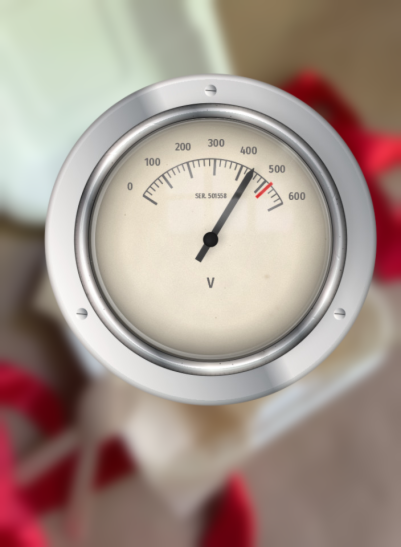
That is 440 V
